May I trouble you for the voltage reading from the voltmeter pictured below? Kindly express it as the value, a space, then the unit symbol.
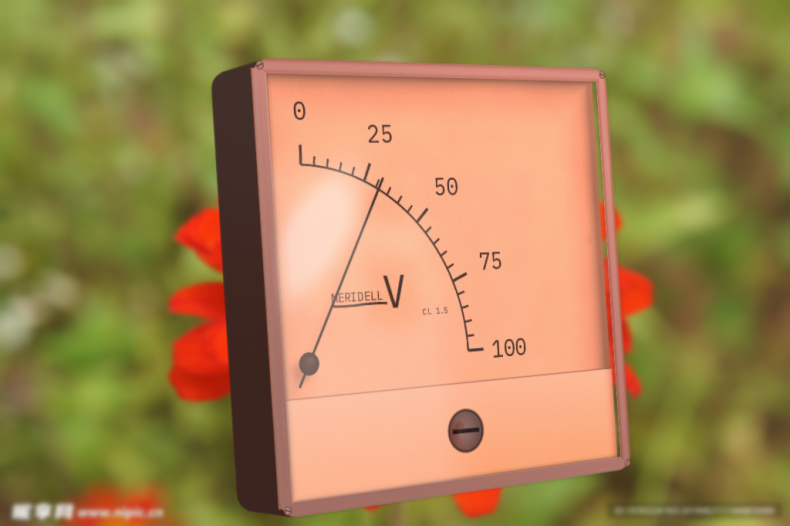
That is 30 V
